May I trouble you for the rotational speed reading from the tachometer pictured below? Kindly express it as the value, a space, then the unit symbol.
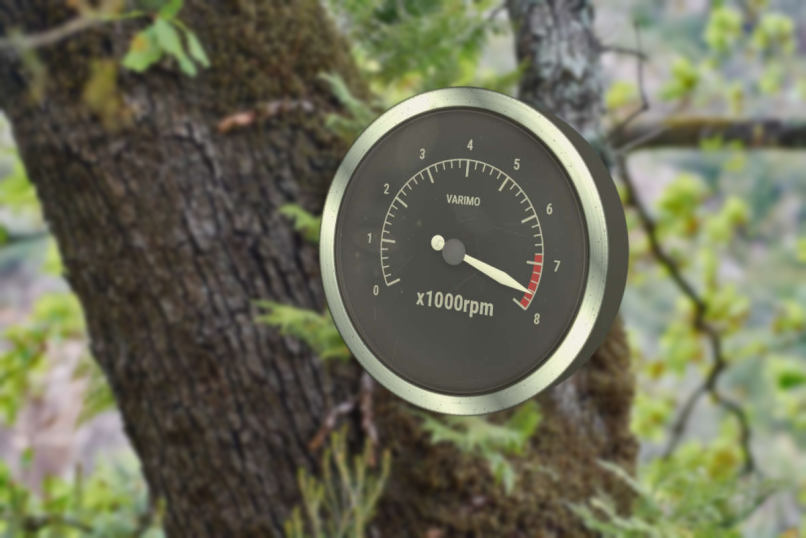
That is 7600 rpm
